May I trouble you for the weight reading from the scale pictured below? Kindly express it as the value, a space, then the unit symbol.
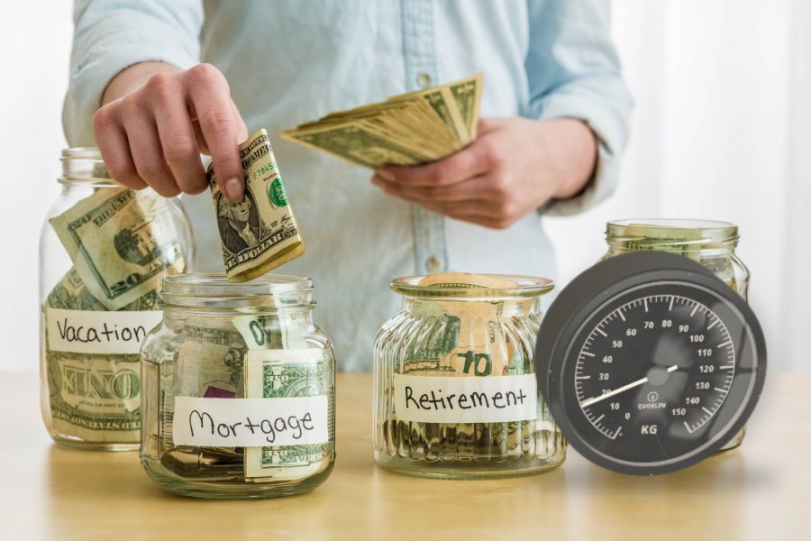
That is 20 kg
